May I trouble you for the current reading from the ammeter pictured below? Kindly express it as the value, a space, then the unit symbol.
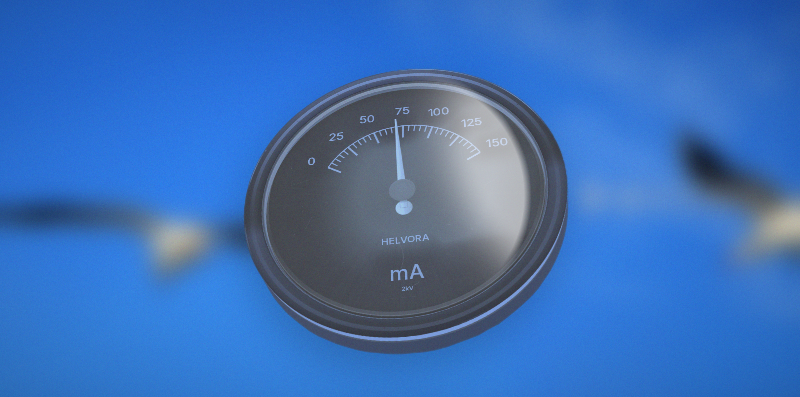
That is 70 mA
